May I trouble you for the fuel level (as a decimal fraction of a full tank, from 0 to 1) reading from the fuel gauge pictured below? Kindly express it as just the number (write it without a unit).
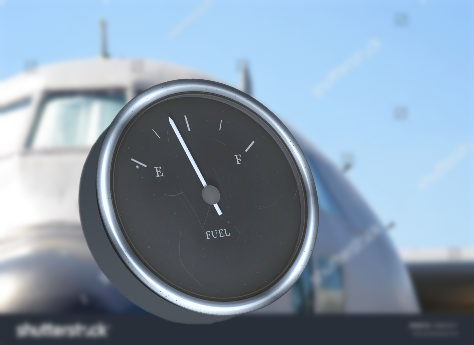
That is 0.375
